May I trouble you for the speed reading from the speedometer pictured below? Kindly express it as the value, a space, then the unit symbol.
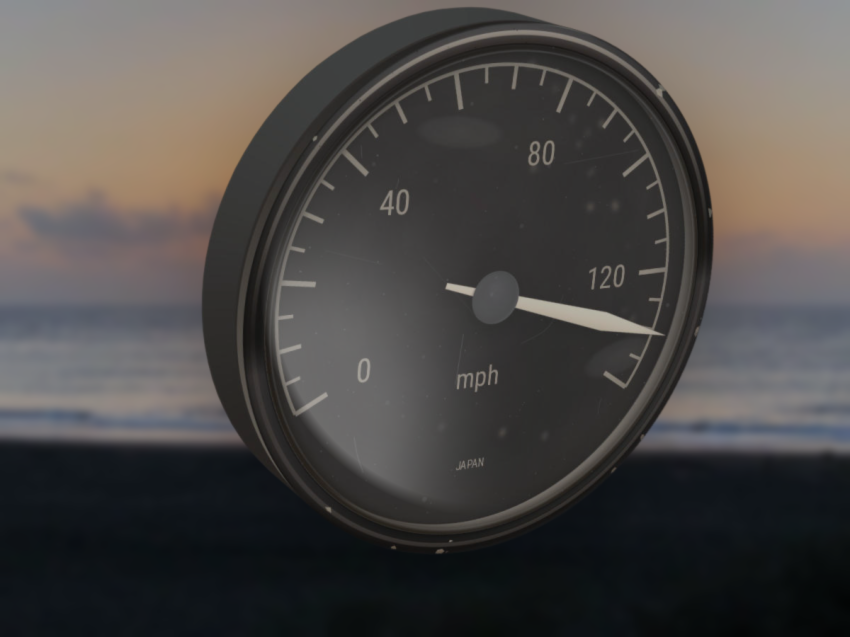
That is 130 mph
